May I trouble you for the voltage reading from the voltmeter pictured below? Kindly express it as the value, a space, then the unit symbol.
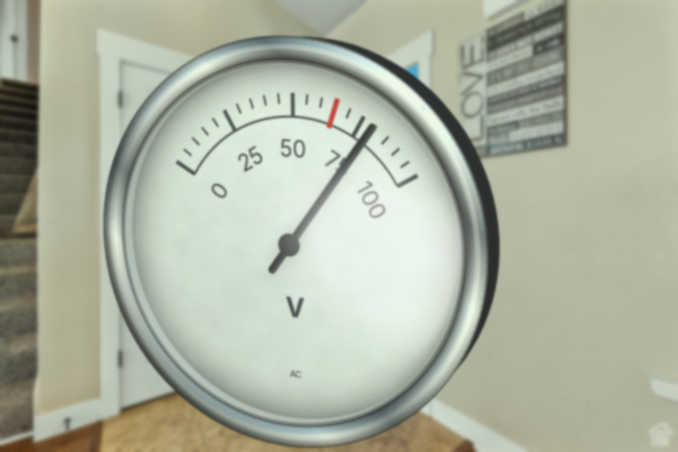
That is 80 V
